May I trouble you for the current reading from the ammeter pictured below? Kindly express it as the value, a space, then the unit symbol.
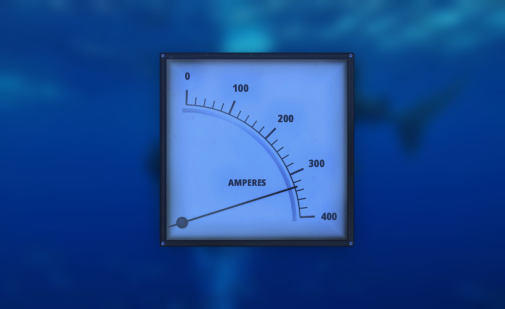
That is 330 A
